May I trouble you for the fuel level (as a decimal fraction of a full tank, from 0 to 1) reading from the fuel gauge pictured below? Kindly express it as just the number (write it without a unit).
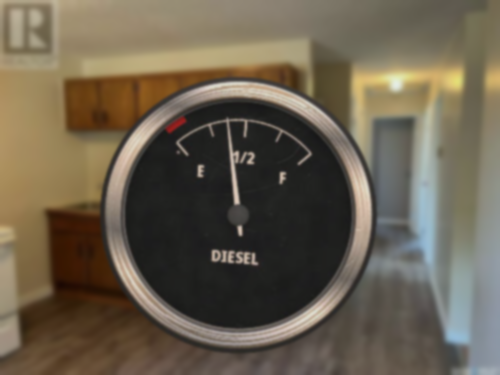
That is 0.375
